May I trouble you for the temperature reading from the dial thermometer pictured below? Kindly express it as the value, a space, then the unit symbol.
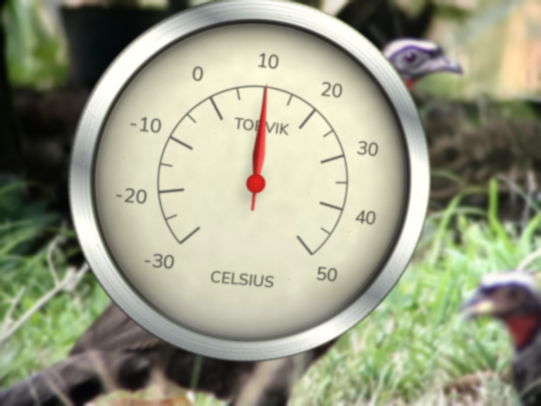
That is 10 °C
